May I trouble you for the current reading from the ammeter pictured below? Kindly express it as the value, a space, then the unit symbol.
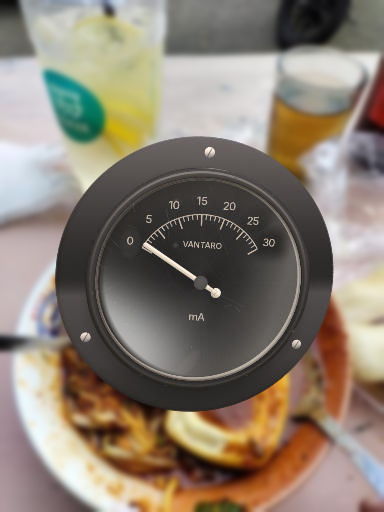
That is 1 mA
